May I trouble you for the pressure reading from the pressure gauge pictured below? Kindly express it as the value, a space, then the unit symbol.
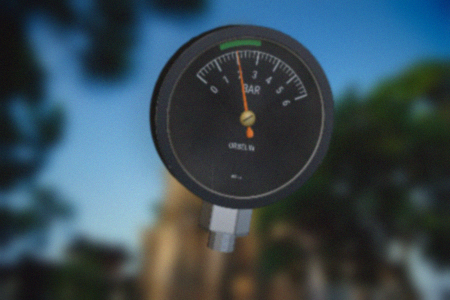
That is 2 bar
